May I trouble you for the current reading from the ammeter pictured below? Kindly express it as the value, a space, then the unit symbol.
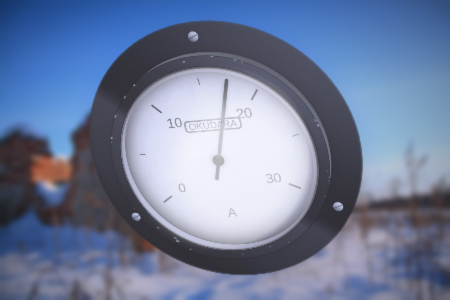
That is 17.5 A
